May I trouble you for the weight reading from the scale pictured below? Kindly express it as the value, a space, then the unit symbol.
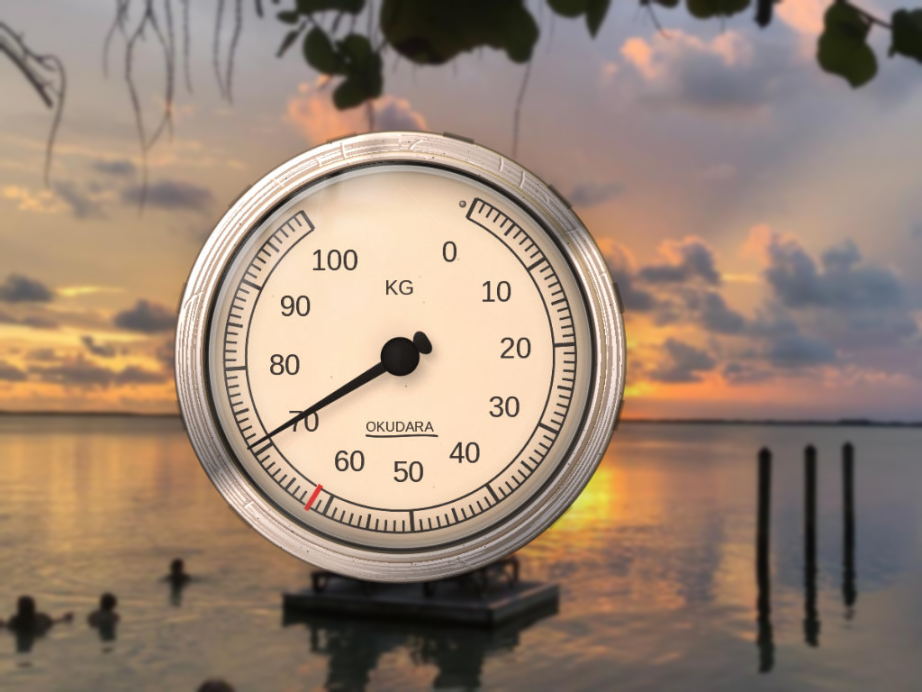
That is 71 kg
